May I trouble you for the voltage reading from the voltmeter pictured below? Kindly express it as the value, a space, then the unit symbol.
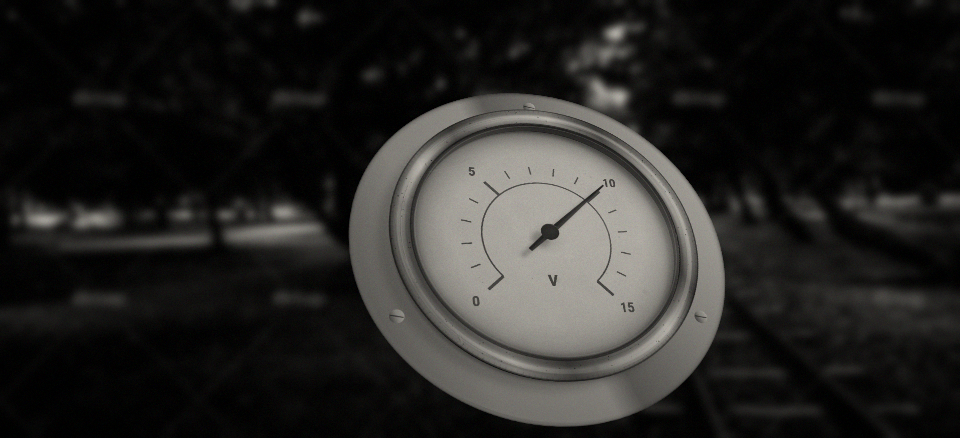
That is 10 V
